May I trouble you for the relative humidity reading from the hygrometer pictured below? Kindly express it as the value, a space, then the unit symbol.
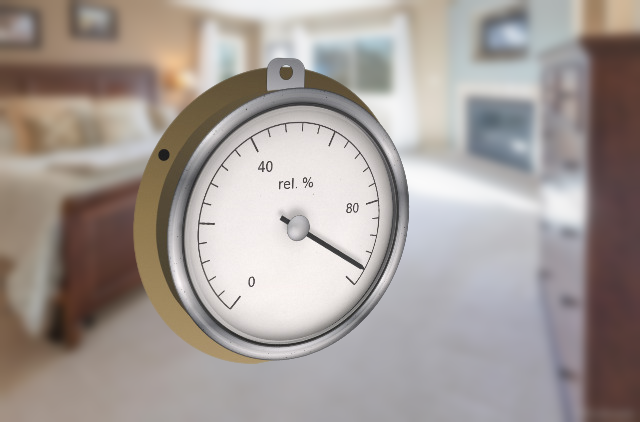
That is 96 %
